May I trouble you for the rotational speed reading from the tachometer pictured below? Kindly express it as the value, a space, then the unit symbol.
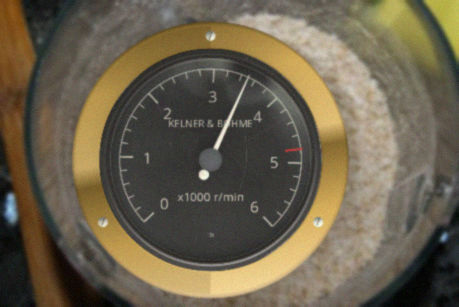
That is 3500 rpm
